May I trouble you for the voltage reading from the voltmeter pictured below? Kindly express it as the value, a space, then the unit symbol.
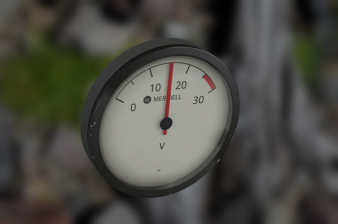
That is 15 V
